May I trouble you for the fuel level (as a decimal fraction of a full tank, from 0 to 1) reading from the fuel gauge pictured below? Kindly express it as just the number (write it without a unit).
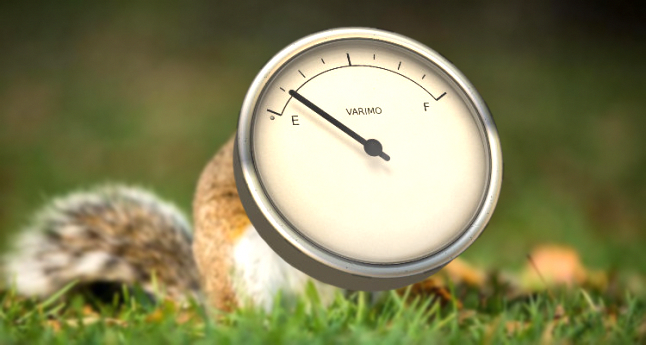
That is 0.125
